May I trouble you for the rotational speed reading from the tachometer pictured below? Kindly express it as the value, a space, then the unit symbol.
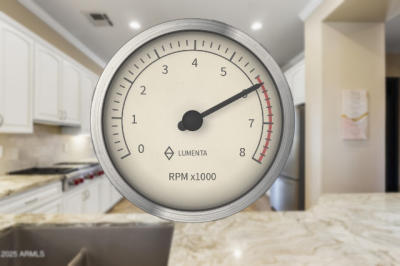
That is 6000 rpm
